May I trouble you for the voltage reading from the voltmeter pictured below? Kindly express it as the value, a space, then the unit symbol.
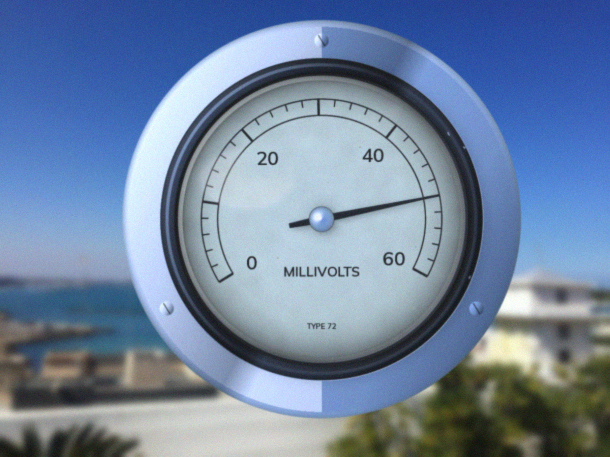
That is 50 mV
